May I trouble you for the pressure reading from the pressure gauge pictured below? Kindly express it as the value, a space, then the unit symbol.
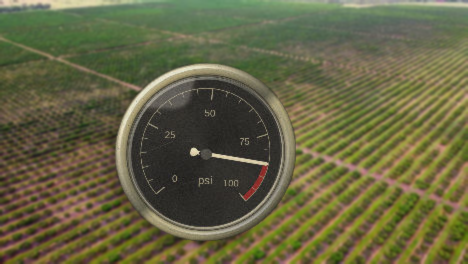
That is 85 psi
